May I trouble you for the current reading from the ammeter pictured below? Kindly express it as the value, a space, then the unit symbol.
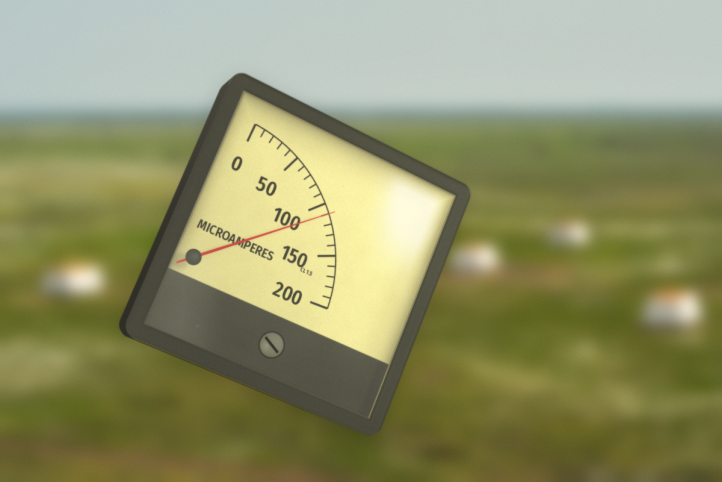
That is 110 µA
